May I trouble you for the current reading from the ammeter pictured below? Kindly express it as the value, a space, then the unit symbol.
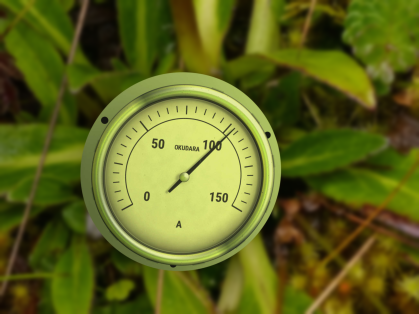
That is 102.5 A
